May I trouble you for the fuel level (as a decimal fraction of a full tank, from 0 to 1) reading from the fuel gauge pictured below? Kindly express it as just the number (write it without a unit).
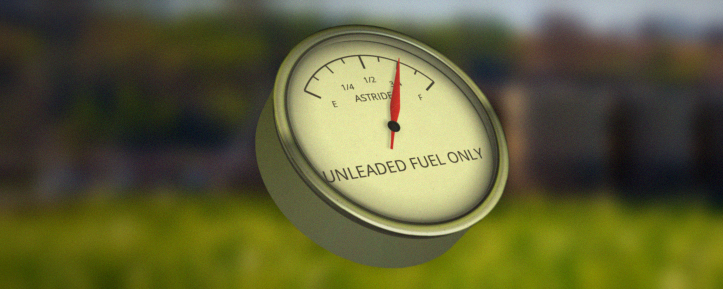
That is 0.75
